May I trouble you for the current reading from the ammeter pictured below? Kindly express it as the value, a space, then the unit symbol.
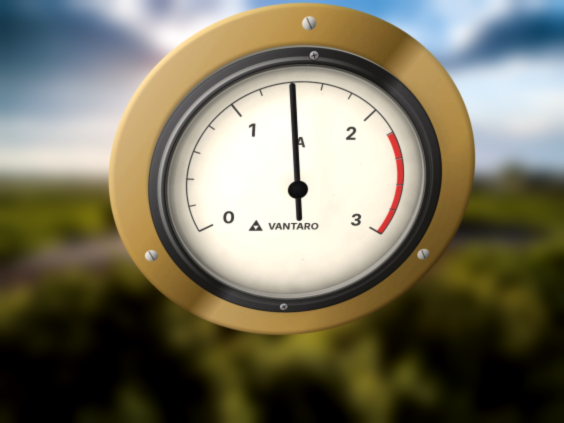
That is 1.4 A
